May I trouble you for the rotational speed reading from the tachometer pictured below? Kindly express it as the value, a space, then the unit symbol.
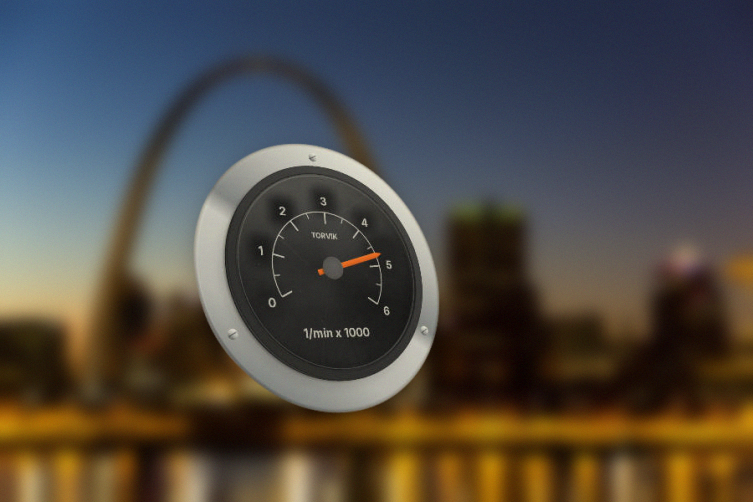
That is 4750 rpm
